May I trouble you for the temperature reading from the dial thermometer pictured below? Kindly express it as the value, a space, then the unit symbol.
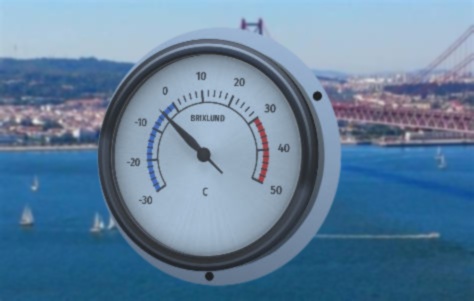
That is -4 °C
